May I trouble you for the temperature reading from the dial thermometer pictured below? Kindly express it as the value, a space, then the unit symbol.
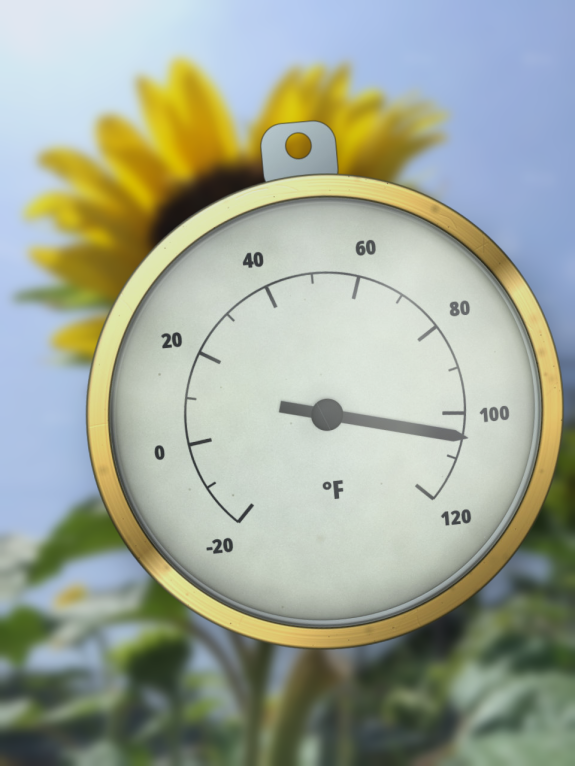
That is 105 °F
